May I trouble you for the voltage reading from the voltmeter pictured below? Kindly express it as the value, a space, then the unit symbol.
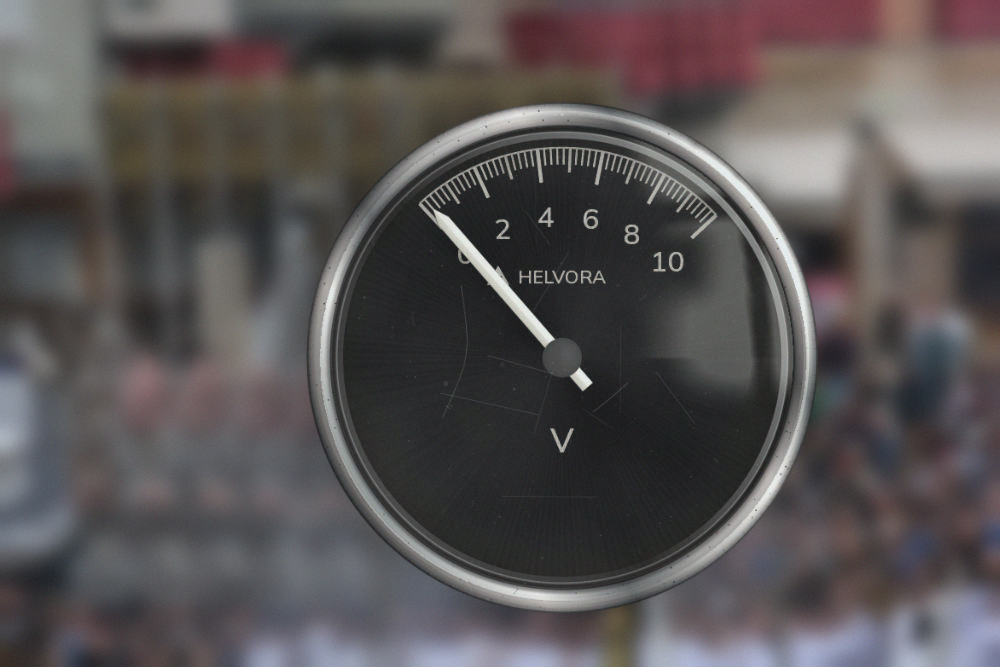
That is 0.2 V
